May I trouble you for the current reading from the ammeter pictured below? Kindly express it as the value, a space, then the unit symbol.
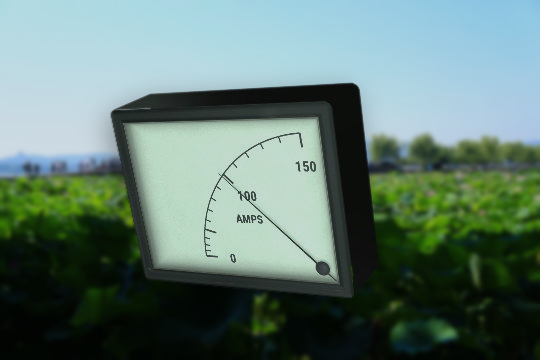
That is 100 A
